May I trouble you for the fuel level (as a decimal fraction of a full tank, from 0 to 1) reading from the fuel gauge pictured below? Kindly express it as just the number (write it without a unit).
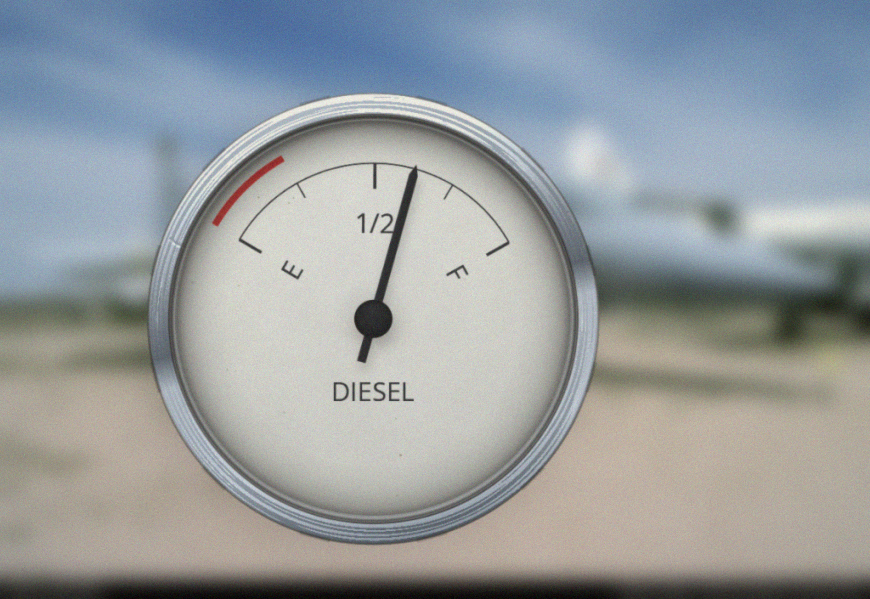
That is 0.625
